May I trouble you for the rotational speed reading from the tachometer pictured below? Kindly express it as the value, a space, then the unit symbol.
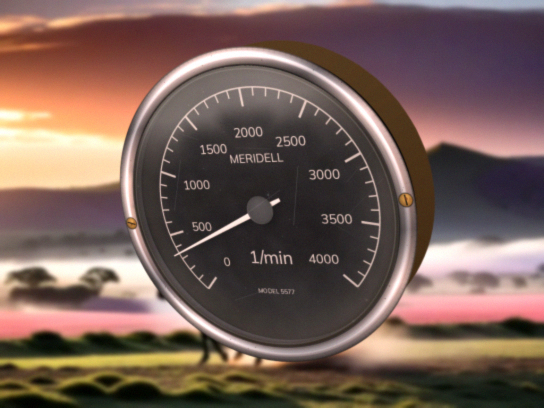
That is 350 rpm
